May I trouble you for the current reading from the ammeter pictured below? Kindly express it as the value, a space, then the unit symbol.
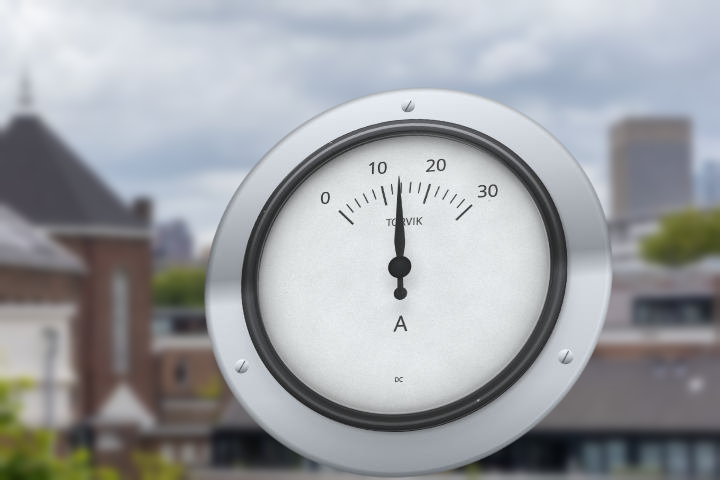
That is 14 A
